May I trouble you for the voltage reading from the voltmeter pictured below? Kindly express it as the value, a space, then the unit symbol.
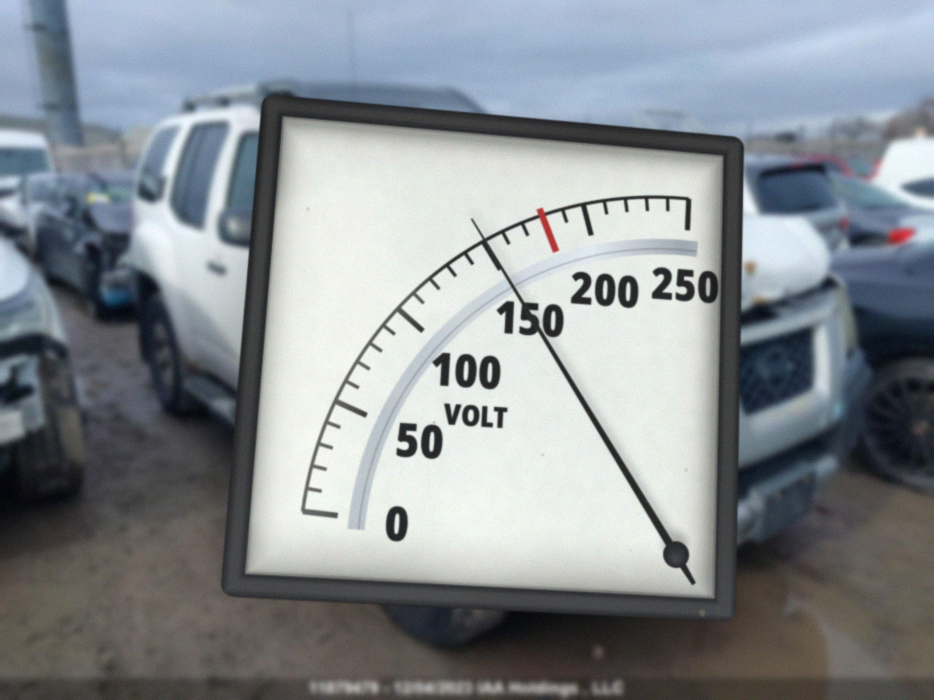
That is 150 V
